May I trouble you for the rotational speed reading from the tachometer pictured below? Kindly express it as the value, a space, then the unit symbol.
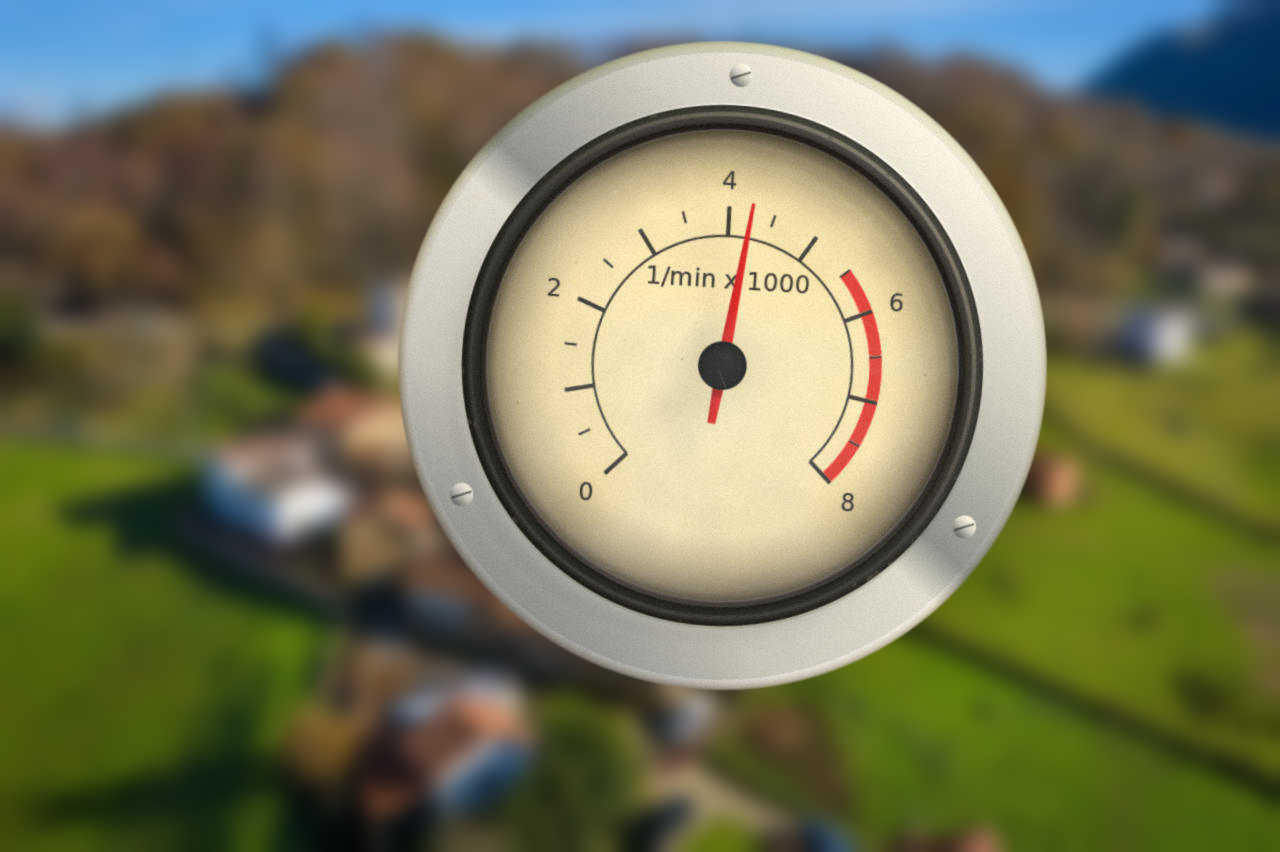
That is 4250 rpm
